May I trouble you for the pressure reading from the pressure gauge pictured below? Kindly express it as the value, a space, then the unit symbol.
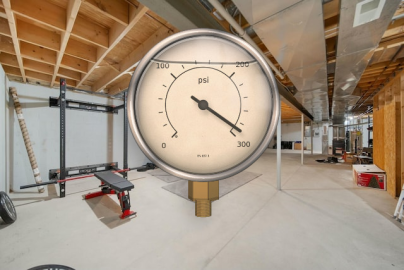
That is 290 psi
